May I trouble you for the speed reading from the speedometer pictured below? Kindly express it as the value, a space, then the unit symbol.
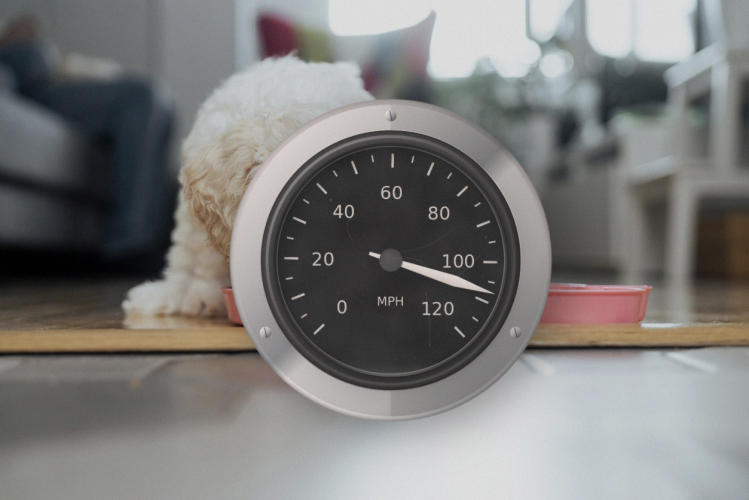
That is 107.5 mph
